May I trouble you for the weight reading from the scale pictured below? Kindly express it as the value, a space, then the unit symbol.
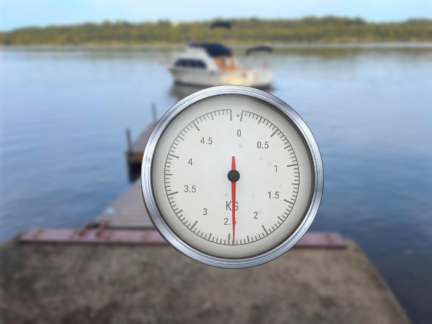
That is 2.45 kg
